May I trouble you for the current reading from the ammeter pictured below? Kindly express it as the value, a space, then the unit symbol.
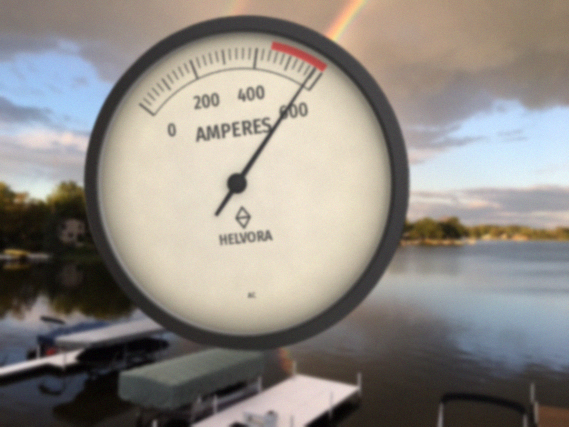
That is 580 A
